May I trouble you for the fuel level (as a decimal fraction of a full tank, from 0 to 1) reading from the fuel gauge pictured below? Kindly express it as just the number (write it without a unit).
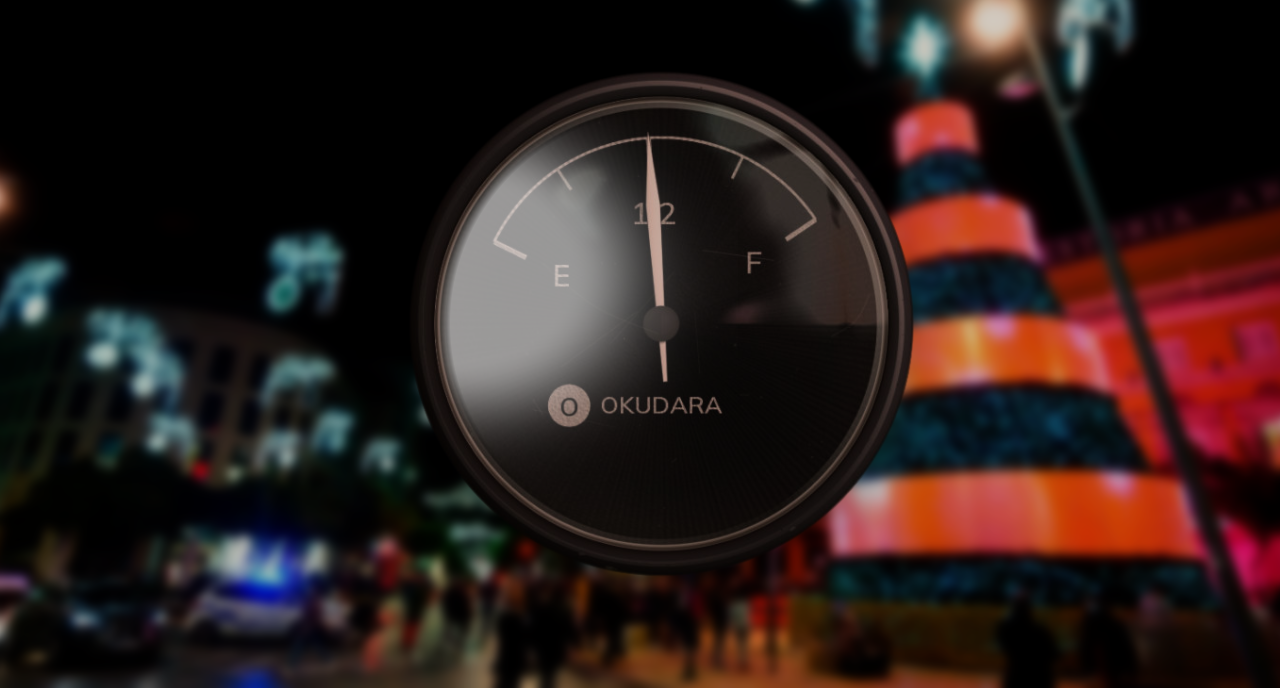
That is 0.5
